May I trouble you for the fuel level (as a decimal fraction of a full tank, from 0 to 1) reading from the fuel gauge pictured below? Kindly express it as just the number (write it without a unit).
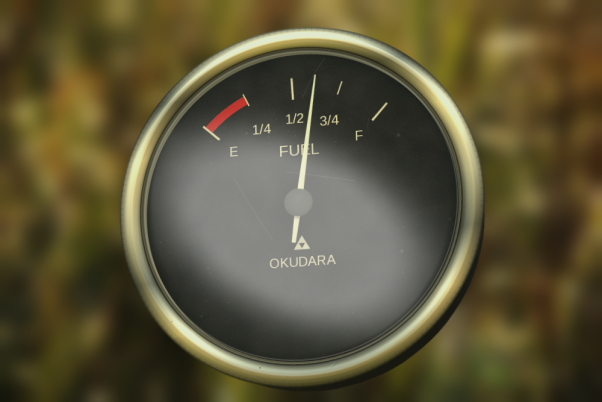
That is 0.625
